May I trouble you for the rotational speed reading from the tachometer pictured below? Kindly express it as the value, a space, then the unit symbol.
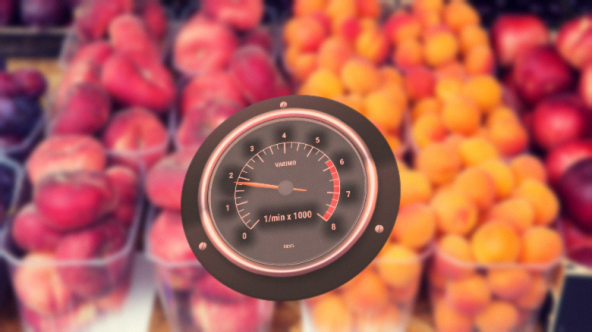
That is 1750 rpm
